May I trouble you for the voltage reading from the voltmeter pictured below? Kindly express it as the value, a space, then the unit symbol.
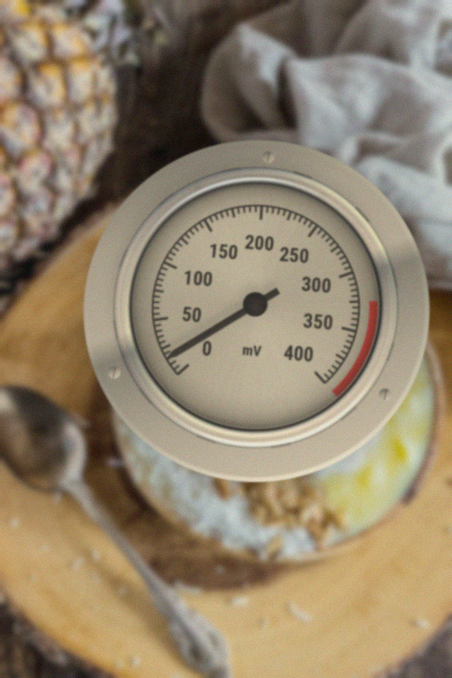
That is 15 mV
